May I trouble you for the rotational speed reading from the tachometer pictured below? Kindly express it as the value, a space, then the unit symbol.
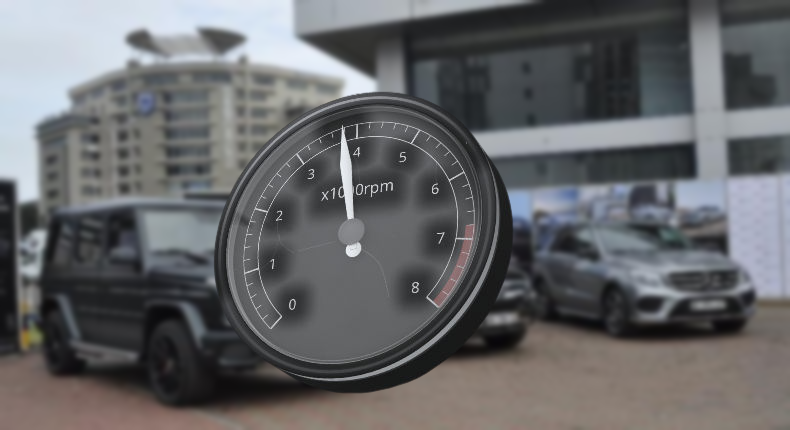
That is 3800 rpm
